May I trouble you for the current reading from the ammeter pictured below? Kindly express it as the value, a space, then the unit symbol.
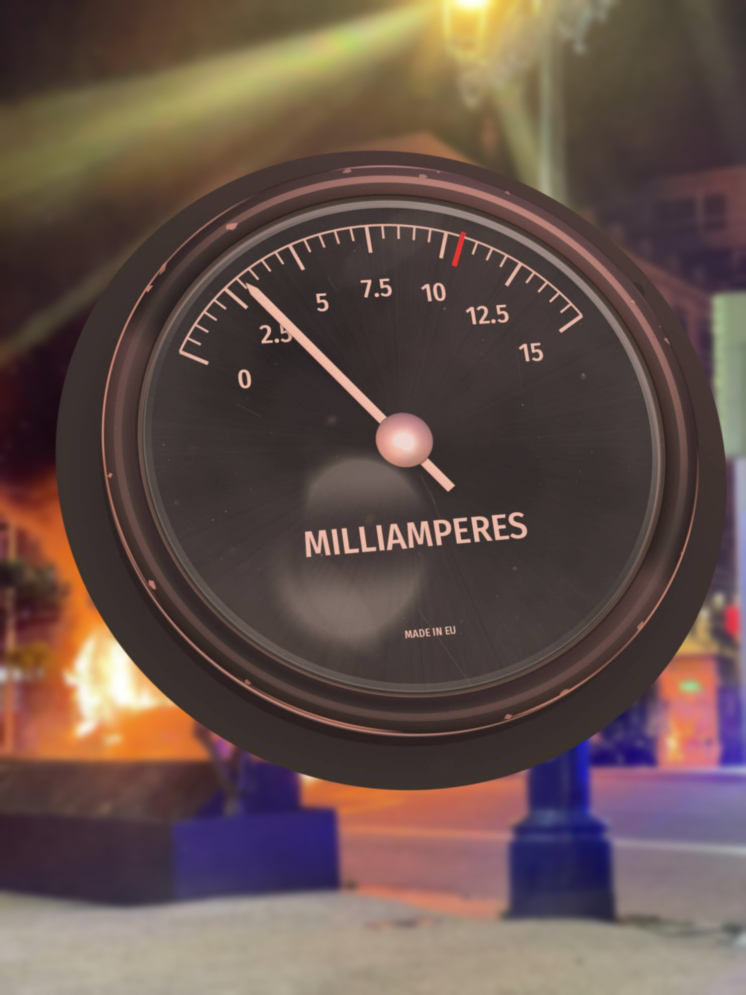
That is 3 mA
